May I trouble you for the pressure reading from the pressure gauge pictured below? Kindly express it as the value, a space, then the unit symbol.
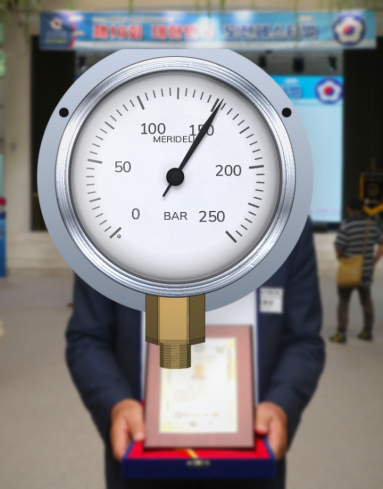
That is 152.5 bar
